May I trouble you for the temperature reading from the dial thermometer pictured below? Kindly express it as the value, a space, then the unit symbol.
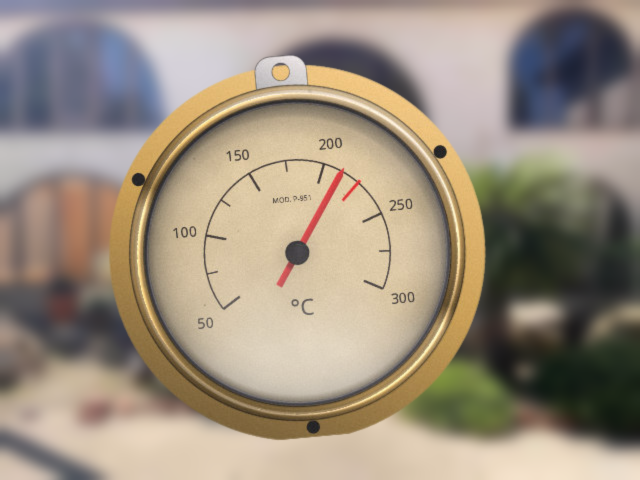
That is 212.5 °C
